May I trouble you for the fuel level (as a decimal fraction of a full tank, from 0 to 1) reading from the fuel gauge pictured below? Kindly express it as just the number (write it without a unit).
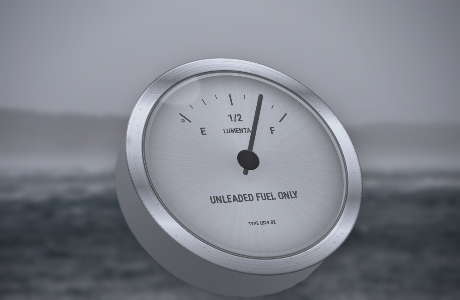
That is 0.75
